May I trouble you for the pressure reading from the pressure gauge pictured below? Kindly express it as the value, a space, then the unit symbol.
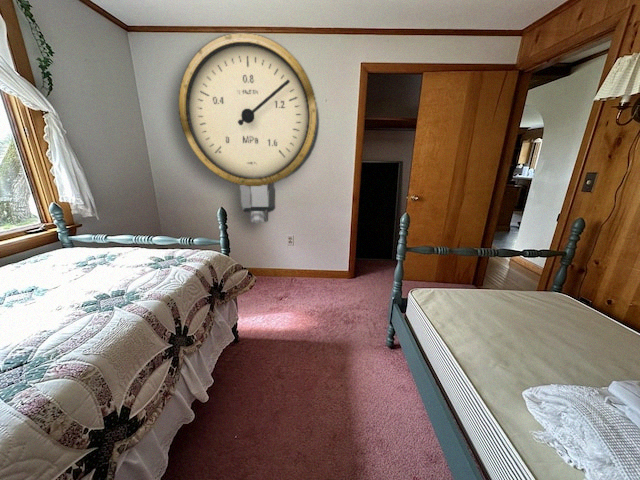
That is 1.1 MPa
